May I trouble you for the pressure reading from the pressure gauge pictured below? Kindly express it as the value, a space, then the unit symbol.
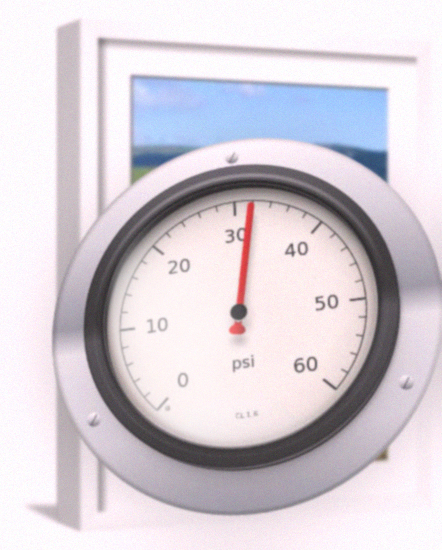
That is 32 psi
